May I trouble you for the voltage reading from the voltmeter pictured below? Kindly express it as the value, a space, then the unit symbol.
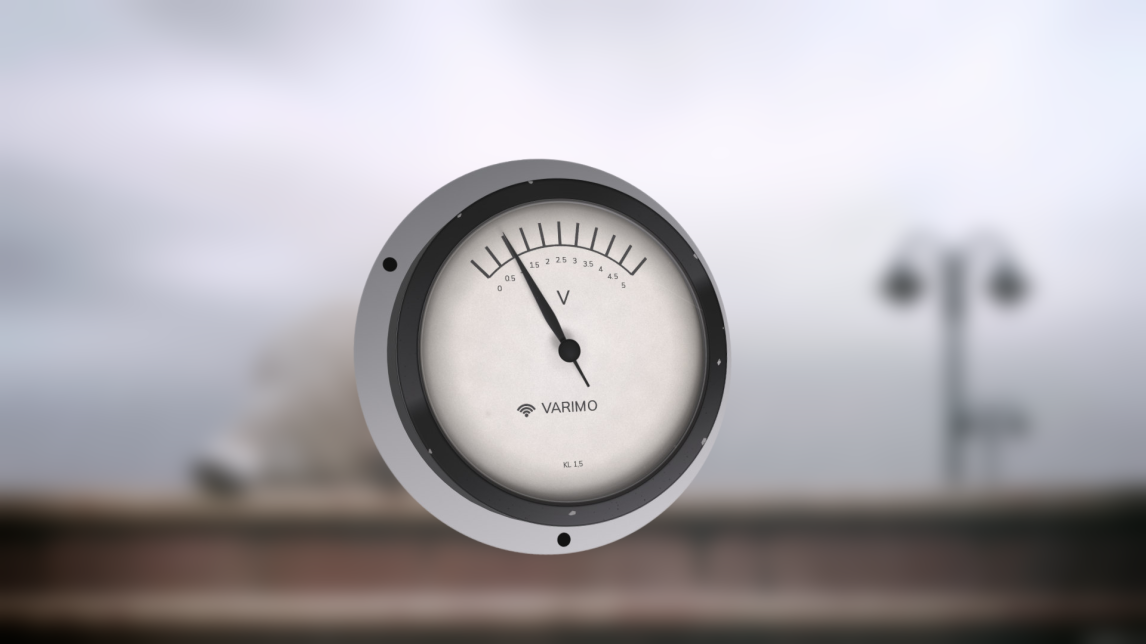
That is 1 V
